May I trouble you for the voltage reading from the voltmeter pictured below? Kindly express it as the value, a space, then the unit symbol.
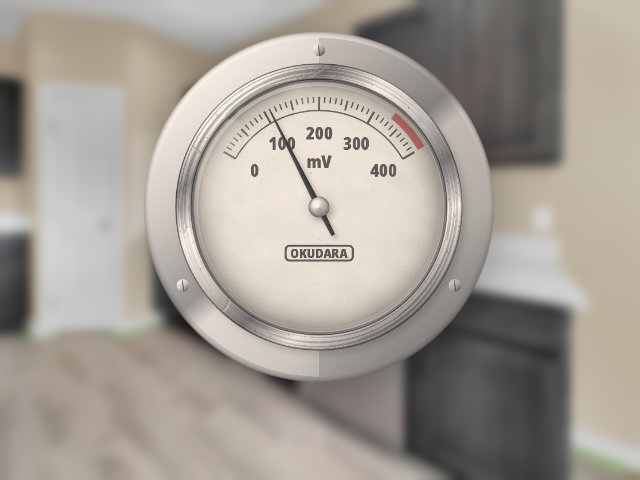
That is 110 mV
